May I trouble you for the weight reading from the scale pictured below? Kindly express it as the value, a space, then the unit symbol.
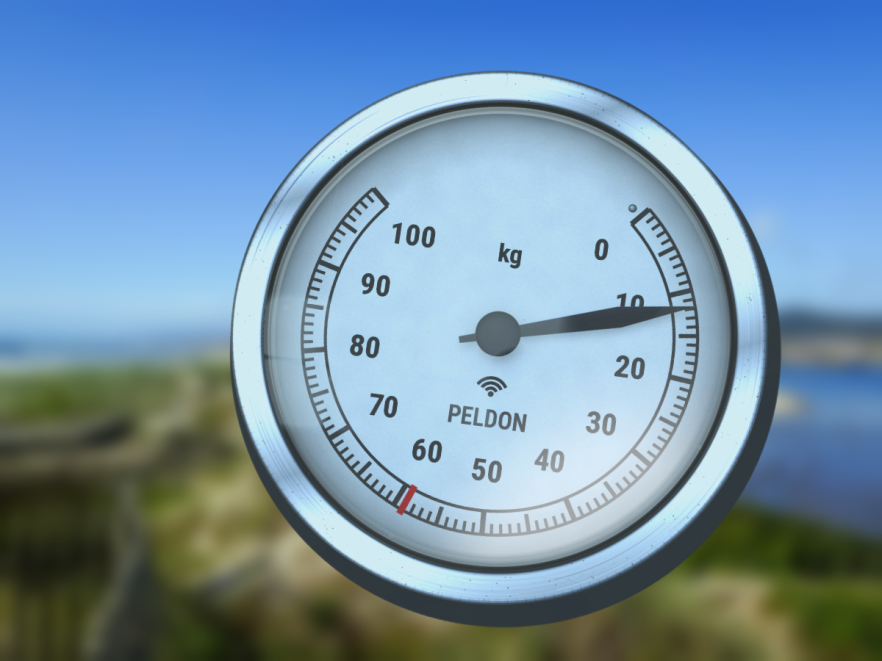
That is 12 kg
